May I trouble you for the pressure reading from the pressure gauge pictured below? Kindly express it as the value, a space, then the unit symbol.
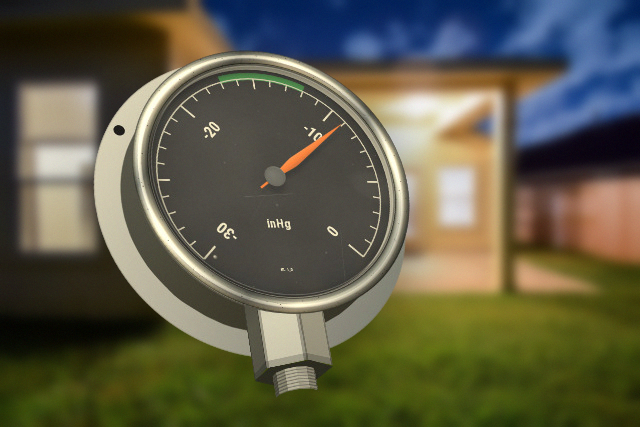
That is -9 inHg
